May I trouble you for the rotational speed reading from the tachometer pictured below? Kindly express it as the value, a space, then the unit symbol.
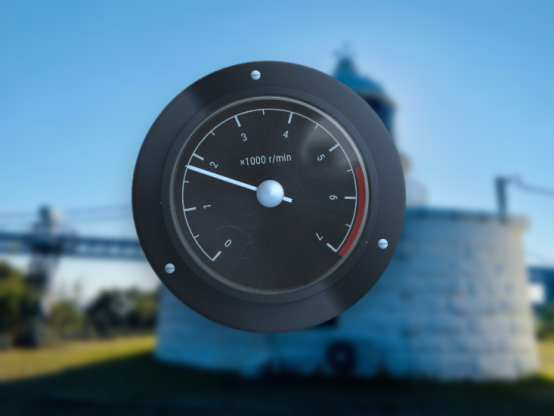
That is 1750 rpm
